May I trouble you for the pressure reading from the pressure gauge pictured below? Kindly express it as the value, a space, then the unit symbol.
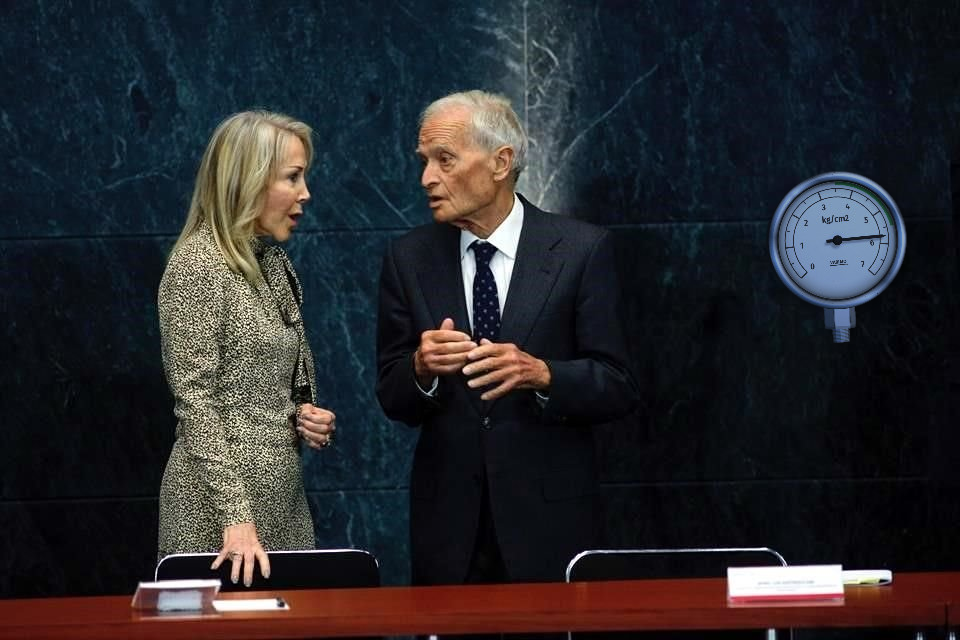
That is 5.75 kg/cm²
